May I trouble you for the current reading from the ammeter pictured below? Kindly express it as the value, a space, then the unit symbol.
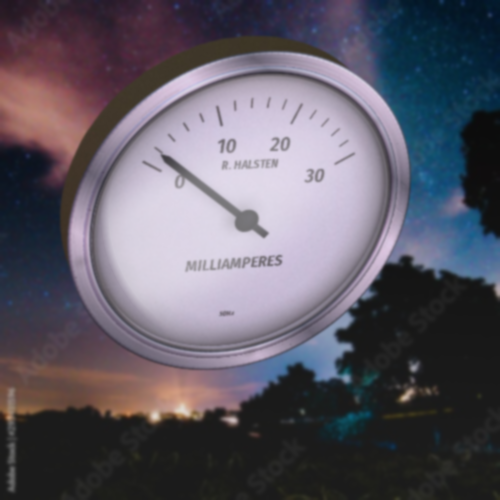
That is 2 mA
